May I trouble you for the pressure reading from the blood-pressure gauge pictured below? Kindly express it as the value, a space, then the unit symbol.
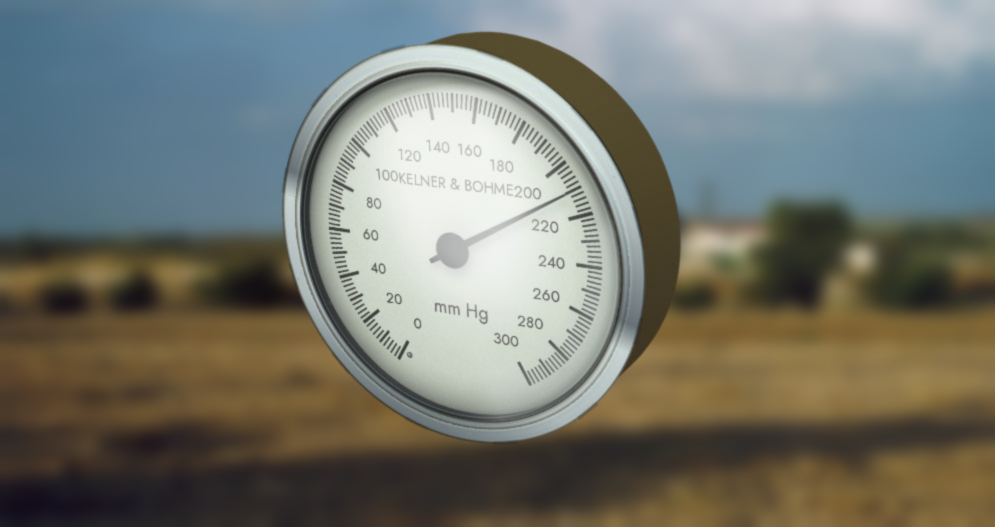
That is 210 mmHg
